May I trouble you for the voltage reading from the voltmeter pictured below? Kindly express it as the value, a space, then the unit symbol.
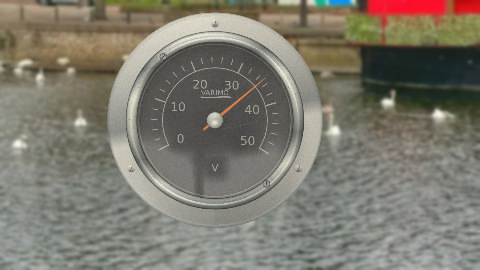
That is 35 V
